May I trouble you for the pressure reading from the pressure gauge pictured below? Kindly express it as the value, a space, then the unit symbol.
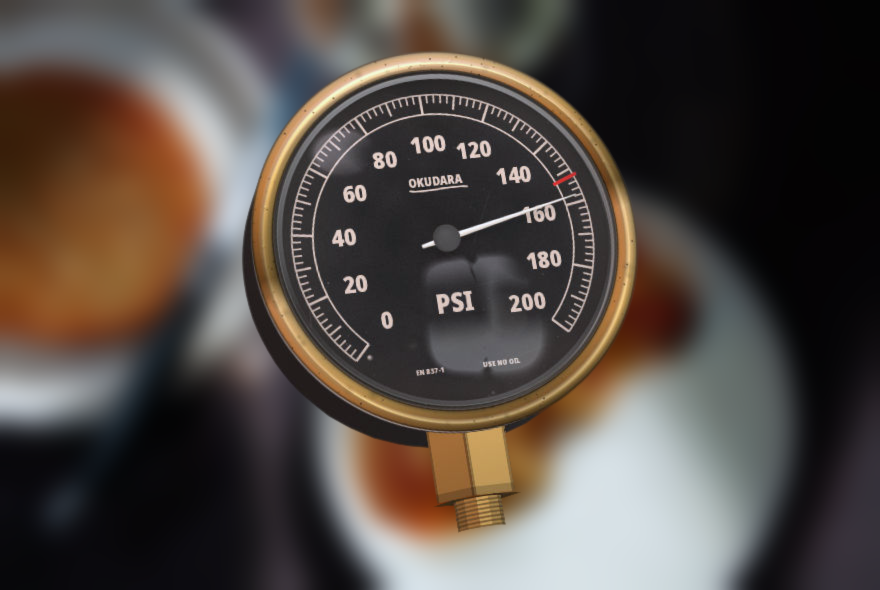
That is 158 psi
